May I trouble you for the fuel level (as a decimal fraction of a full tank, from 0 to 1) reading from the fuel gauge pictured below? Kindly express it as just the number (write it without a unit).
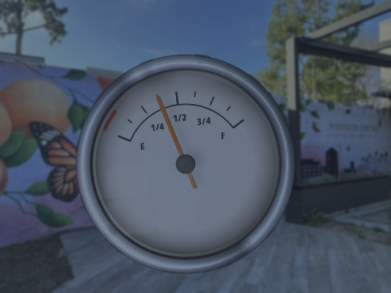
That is 0.375
